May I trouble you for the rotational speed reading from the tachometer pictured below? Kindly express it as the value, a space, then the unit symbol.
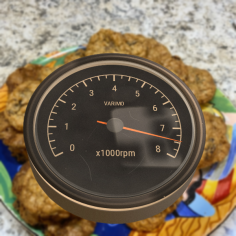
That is 7500 rpm
